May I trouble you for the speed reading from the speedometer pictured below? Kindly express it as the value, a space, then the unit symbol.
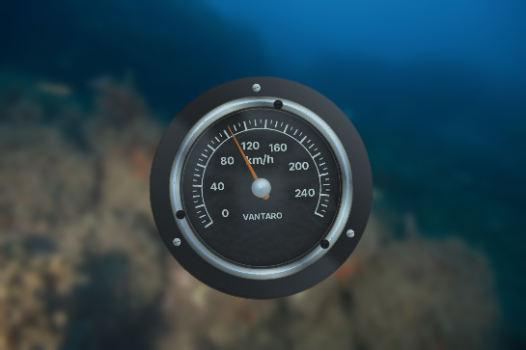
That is 105 km/h
